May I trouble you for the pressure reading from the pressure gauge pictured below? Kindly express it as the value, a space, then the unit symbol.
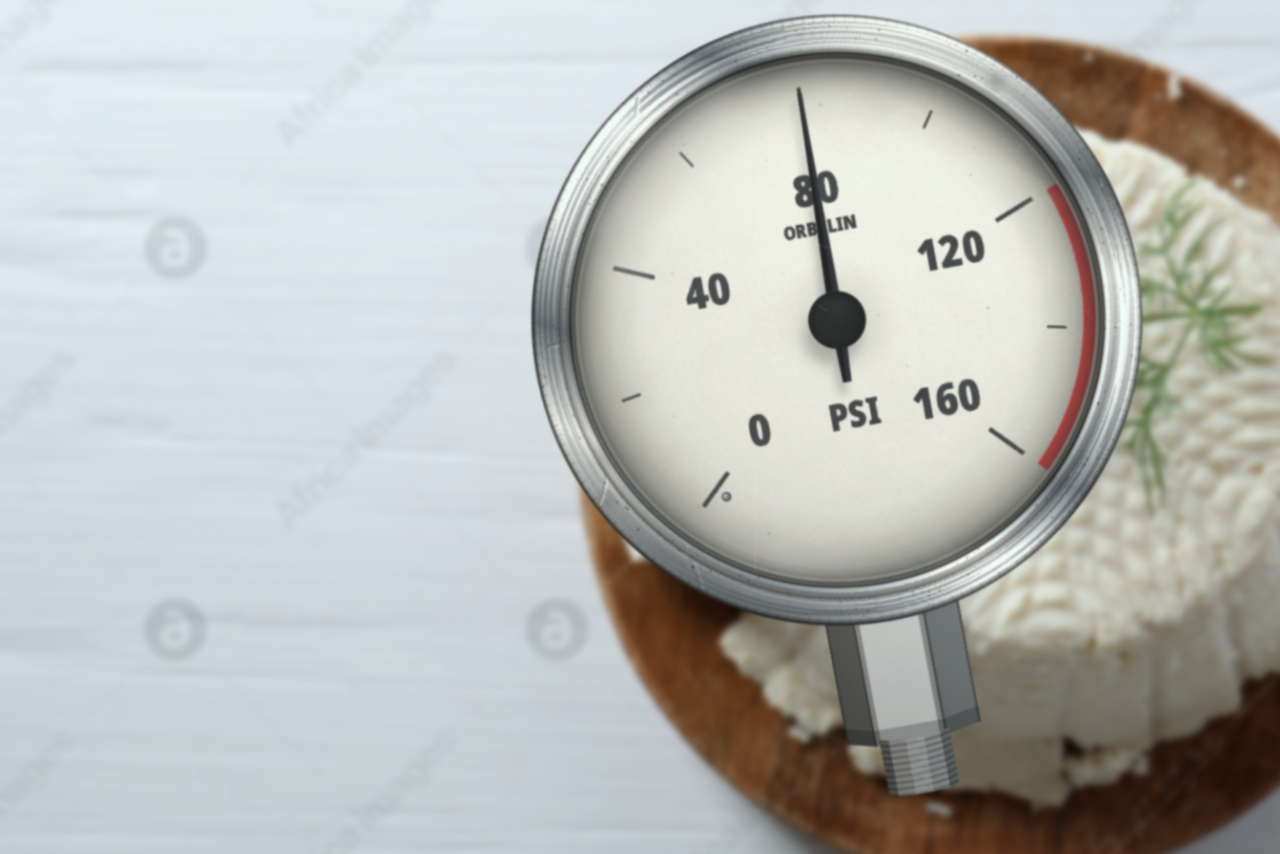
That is 80 psi
